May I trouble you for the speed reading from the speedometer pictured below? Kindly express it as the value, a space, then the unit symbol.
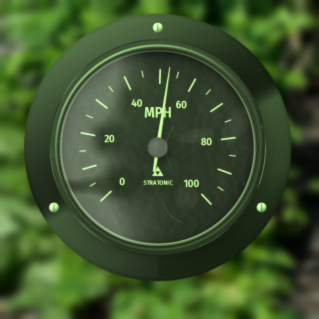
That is 52.5 mph
